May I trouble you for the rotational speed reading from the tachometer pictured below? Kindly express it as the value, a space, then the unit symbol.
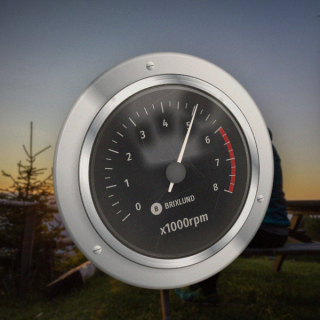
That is 5000 rpm
